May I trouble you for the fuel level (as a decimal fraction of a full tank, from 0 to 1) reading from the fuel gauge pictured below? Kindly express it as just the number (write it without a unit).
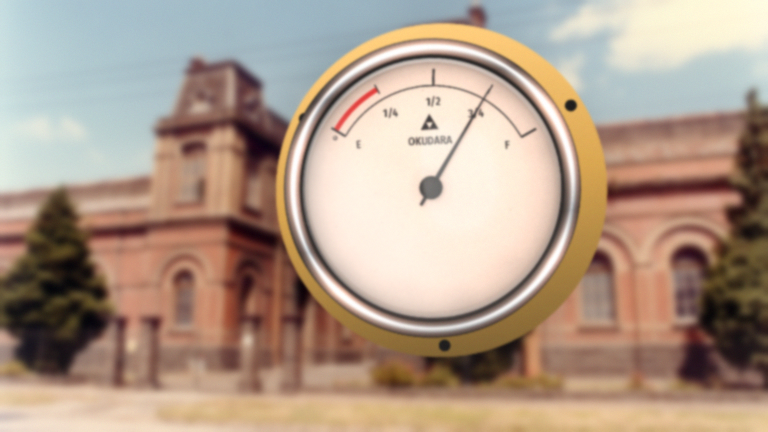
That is 0.75
